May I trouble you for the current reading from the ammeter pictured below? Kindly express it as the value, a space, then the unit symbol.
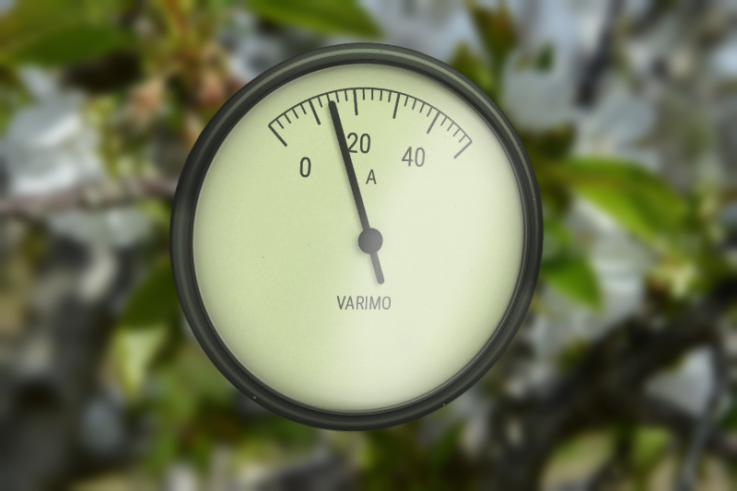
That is 14 A
